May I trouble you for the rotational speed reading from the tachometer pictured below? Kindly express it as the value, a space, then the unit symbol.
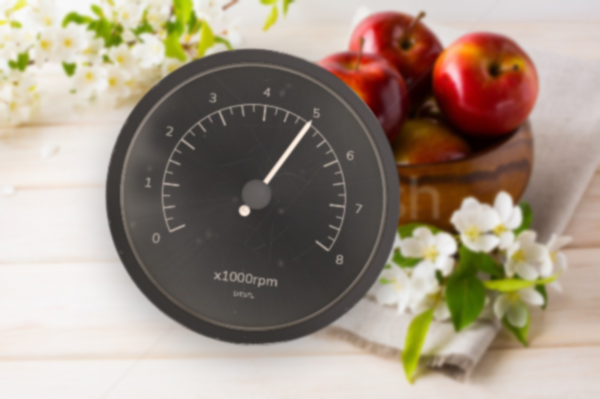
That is 5000 rpm
